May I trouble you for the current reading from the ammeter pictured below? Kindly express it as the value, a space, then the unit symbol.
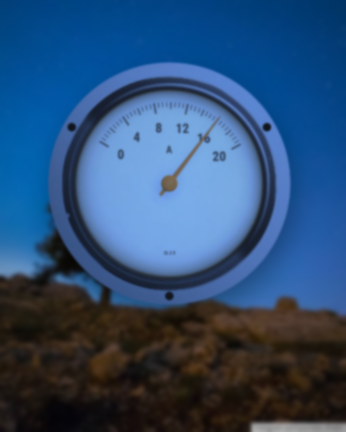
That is 16 A
